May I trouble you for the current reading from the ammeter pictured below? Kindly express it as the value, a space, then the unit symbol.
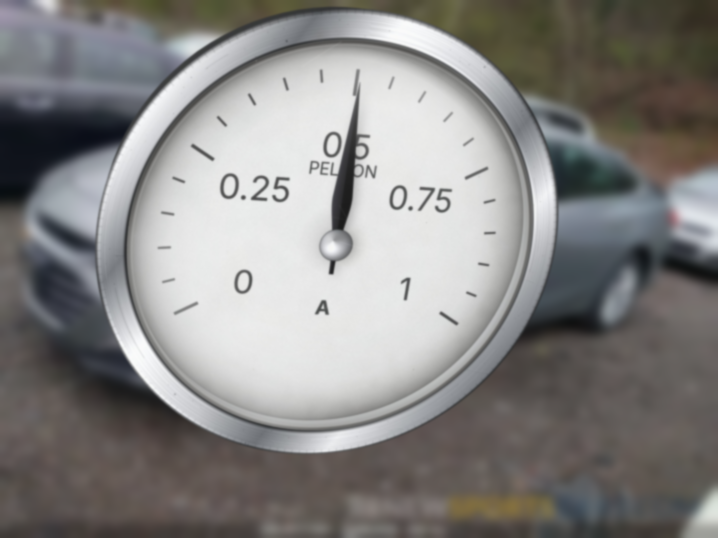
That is 0.5 A
